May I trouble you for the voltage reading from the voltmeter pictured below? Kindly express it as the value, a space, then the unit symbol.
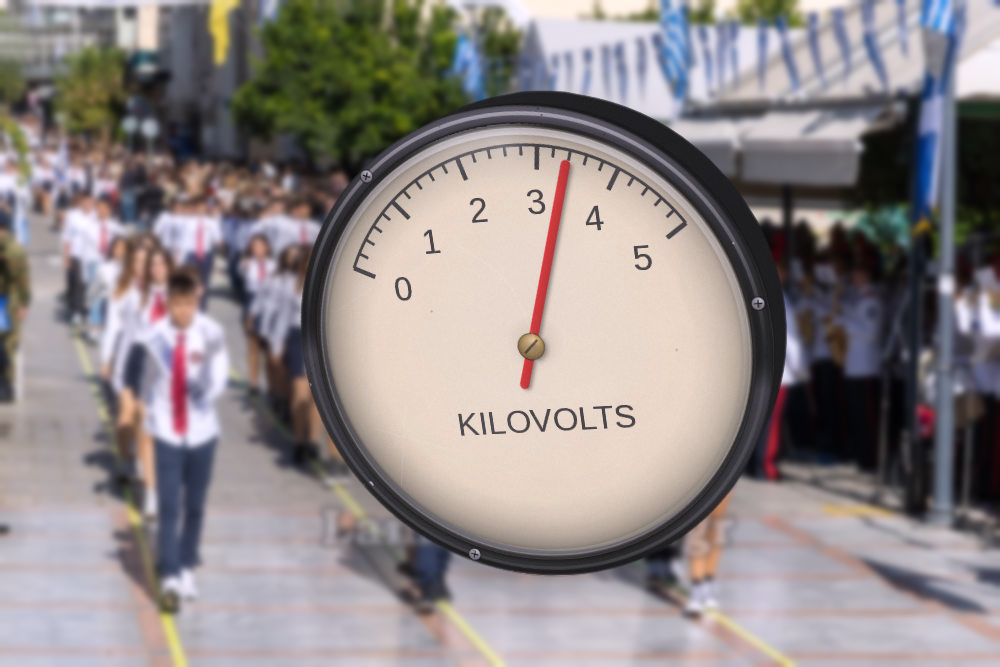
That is 3.4 kV
